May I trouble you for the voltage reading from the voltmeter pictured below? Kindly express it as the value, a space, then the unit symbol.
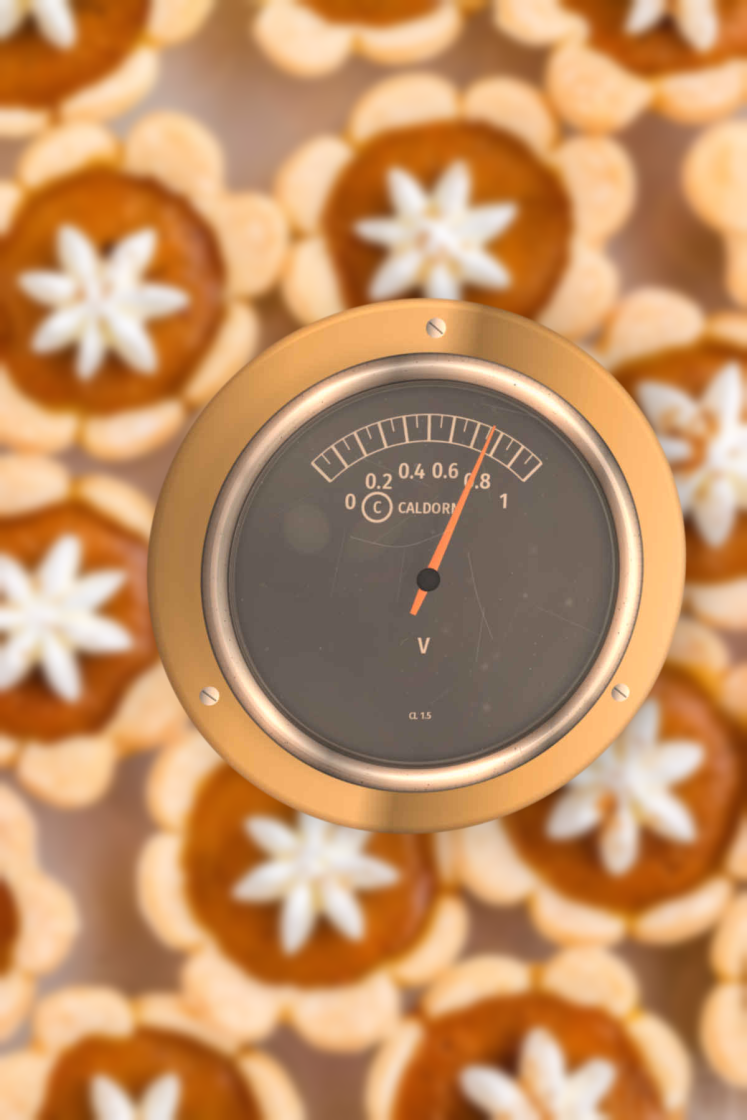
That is 0.75 V
